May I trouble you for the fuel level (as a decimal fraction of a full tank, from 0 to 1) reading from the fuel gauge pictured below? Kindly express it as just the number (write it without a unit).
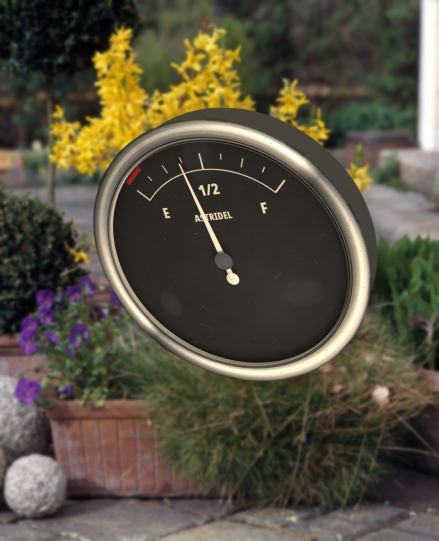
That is 0.375
